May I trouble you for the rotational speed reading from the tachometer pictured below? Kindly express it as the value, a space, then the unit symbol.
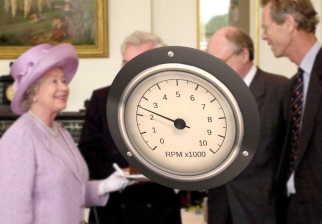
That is 2500 rpm
